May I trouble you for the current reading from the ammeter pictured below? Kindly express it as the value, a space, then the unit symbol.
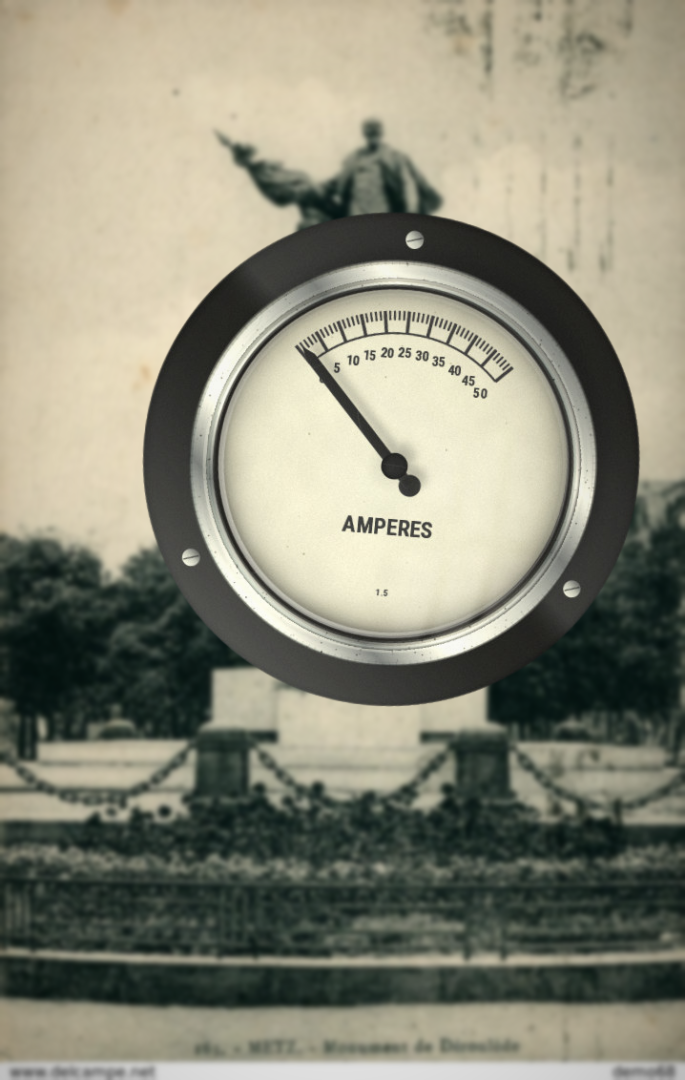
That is 1 A
